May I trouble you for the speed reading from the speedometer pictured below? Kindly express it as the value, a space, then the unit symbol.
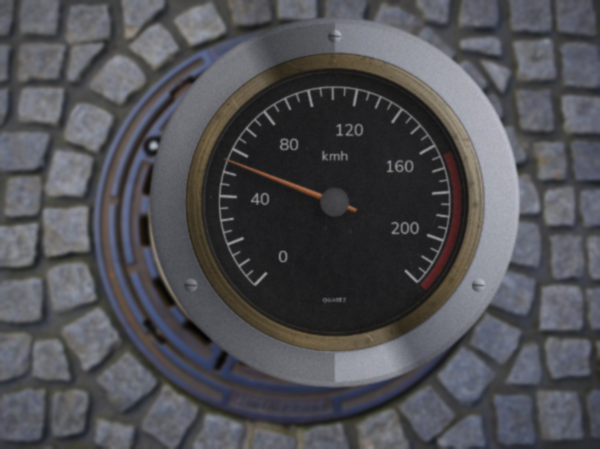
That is 55 km/h
